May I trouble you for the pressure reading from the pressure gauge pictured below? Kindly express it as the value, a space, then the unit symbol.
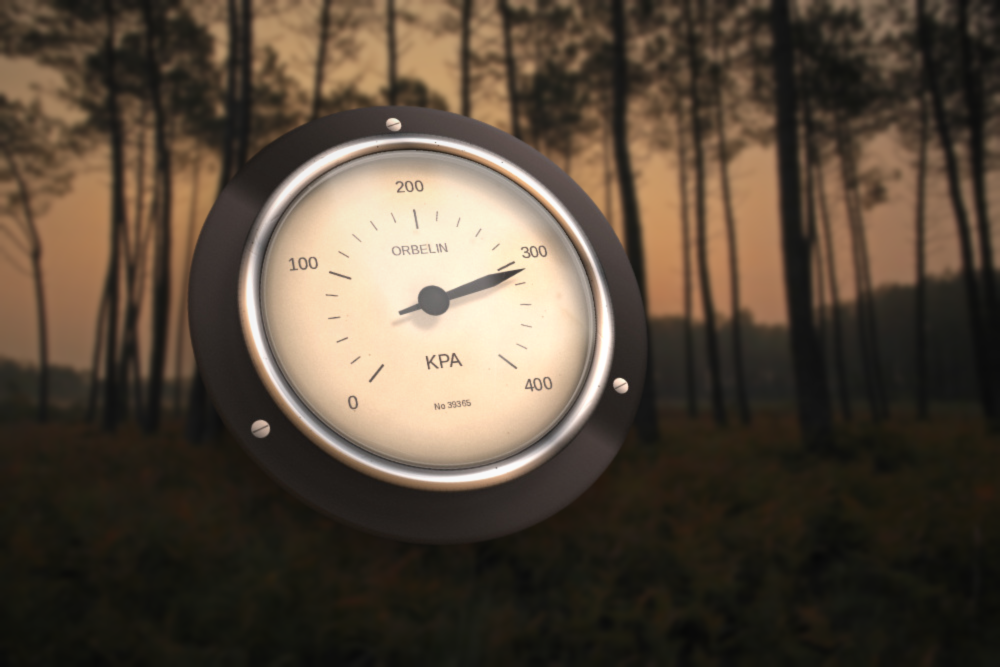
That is 310 kPa
